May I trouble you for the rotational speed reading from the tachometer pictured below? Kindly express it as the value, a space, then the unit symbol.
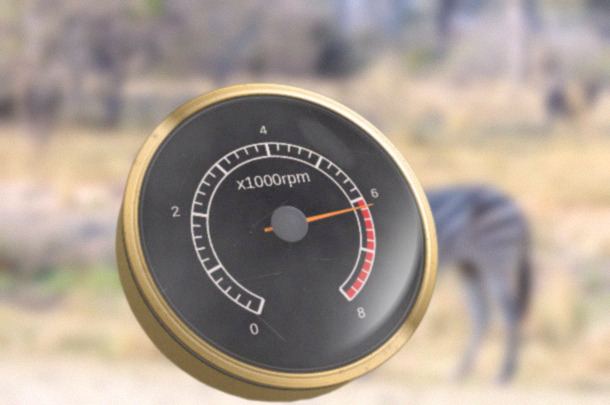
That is 6200 rpm
